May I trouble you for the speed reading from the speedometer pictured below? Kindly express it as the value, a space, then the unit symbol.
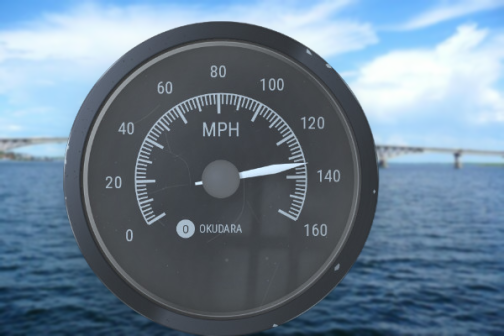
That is 134 mph
